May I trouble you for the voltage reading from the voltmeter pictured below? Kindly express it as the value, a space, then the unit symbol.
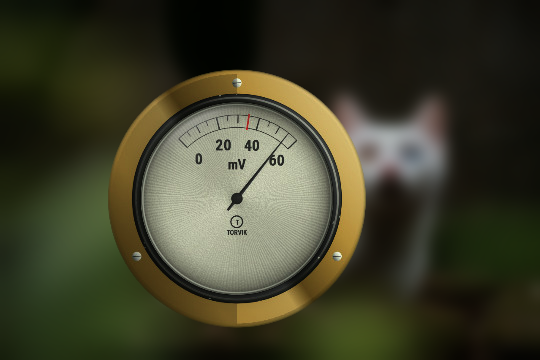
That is 55 mV
